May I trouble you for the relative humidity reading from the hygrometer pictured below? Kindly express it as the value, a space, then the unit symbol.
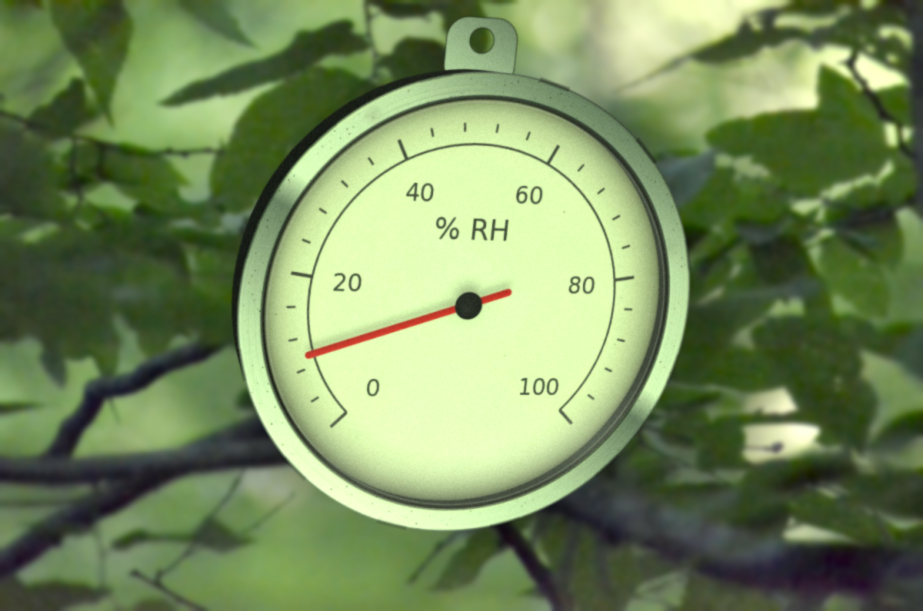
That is 10 %
